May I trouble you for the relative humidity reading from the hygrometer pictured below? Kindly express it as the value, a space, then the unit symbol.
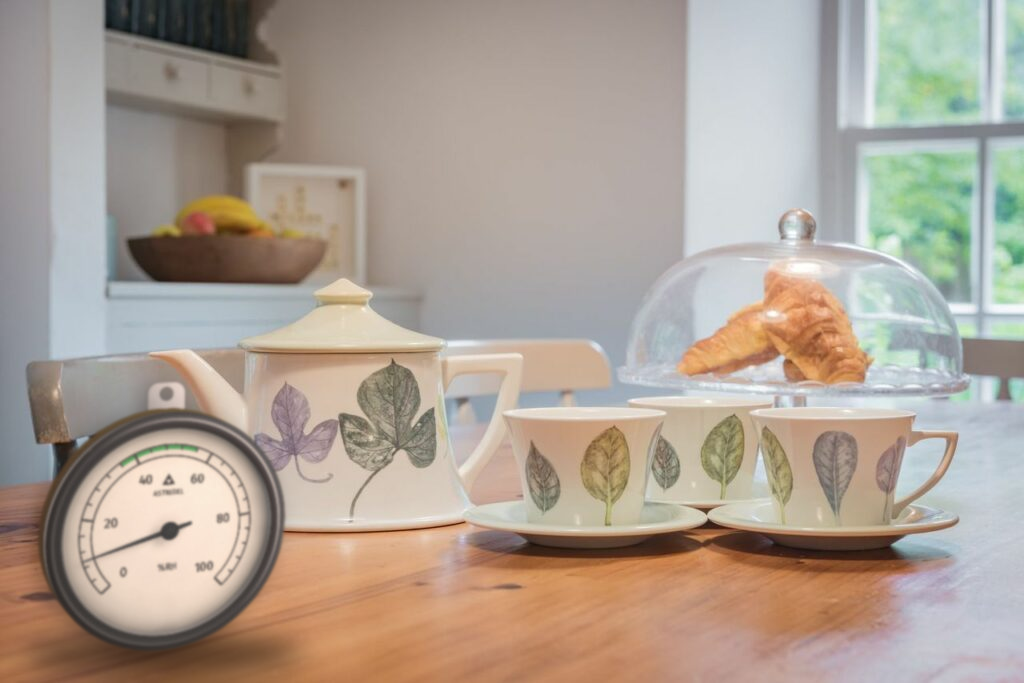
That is 10 %
